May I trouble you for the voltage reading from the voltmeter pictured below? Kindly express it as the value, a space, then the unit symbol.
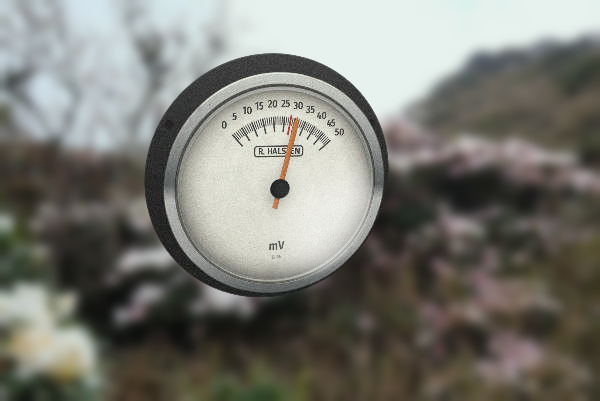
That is 30 mV
